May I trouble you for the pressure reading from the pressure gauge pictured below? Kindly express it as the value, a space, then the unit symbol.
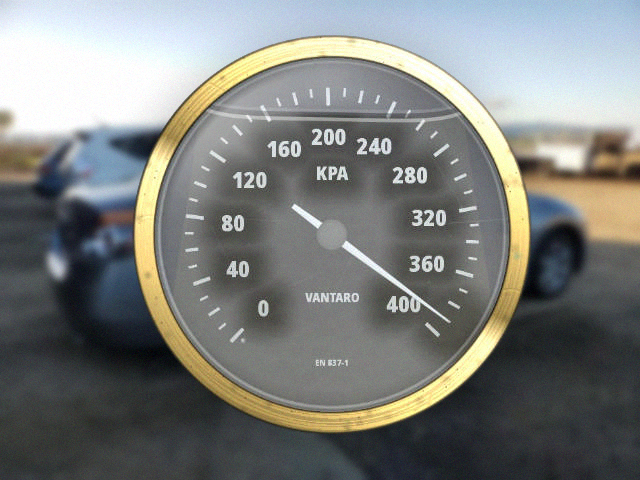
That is 390 kPa
